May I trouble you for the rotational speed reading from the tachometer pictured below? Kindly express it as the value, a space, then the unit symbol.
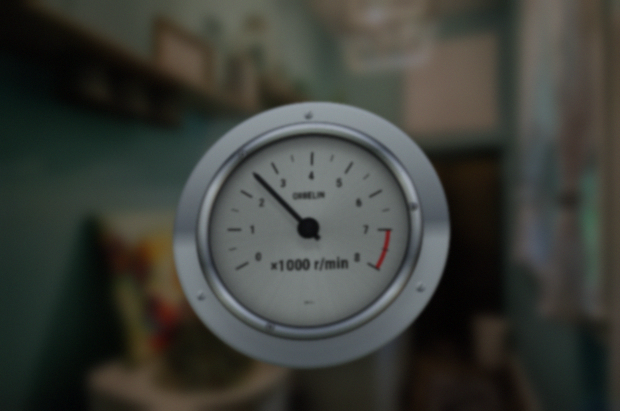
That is 2500 rpm
